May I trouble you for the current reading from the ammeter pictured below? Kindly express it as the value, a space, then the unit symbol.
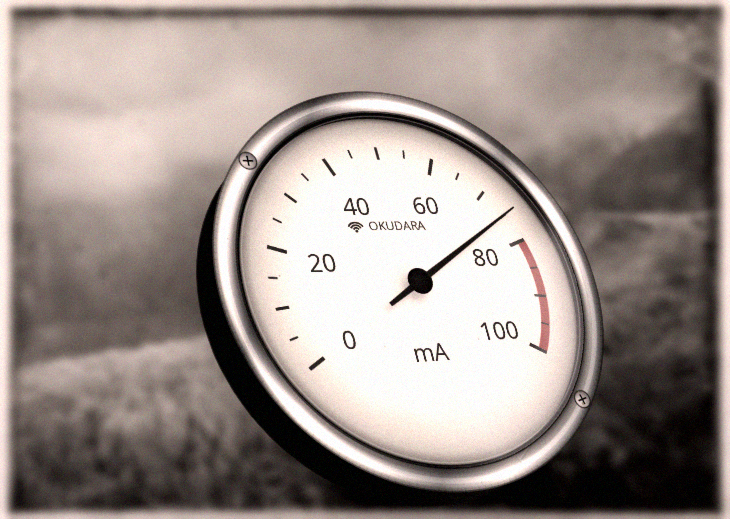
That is 75 mA
